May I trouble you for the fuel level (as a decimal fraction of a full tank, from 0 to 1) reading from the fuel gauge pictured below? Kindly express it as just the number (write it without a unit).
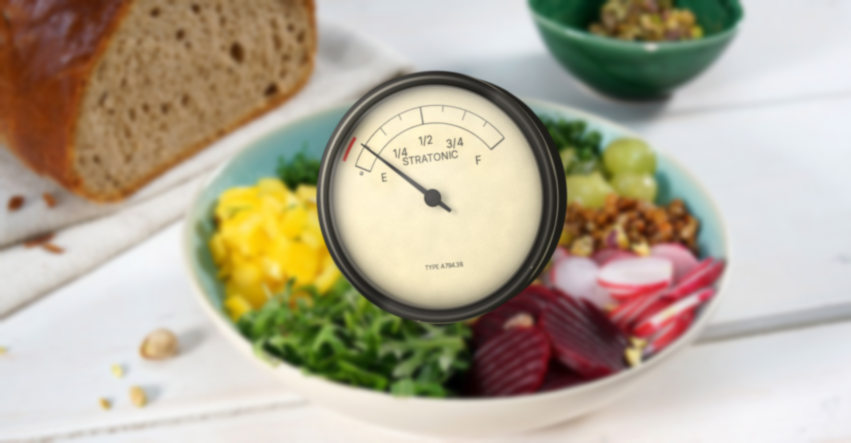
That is 0.125
